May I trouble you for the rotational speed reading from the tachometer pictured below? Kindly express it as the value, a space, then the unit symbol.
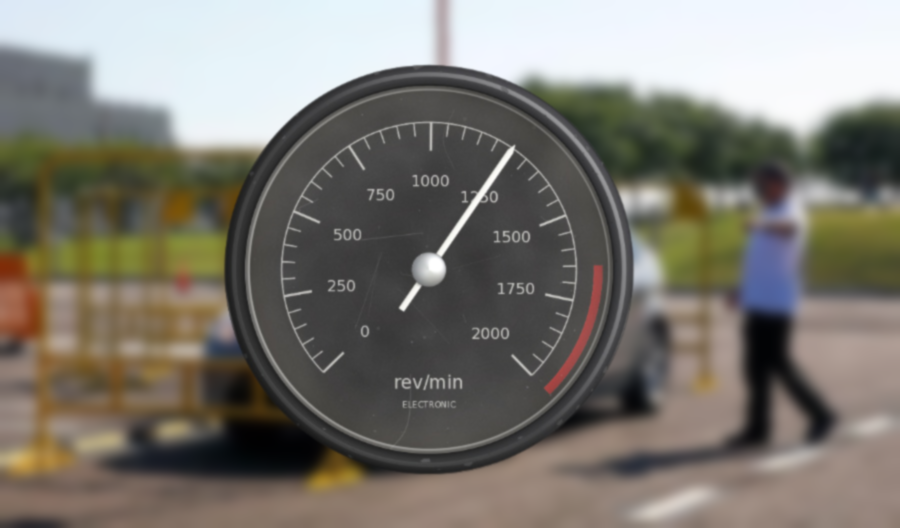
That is 1250 rpm
